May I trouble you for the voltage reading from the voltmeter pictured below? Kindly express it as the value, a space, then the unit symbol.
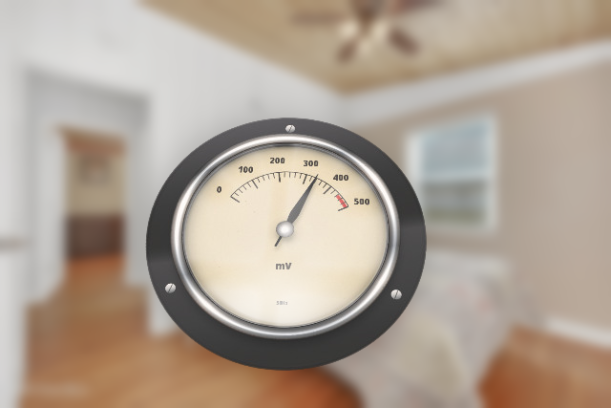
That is 340 mV
